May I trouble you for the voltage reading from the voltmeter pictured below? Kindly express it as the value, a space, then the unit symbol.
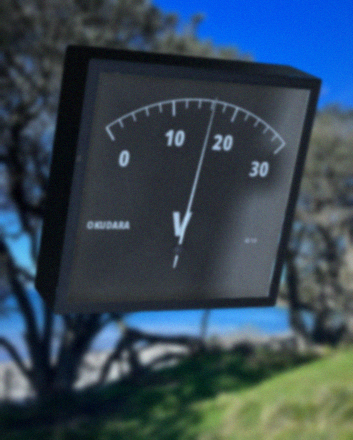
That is 16 V
